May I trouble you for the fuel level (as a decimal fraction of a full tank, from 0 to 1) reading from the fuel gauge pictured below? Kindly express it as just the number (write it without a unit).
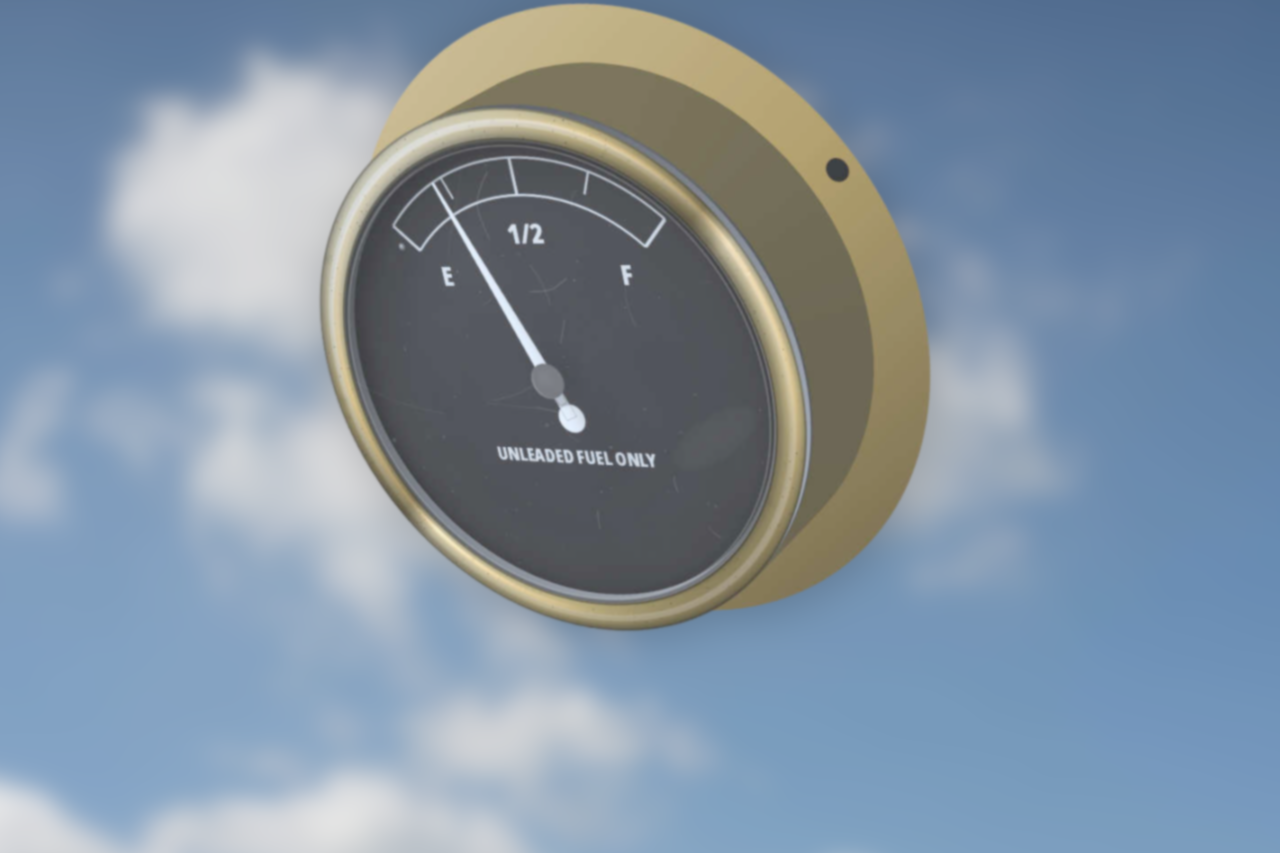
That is 0.25
